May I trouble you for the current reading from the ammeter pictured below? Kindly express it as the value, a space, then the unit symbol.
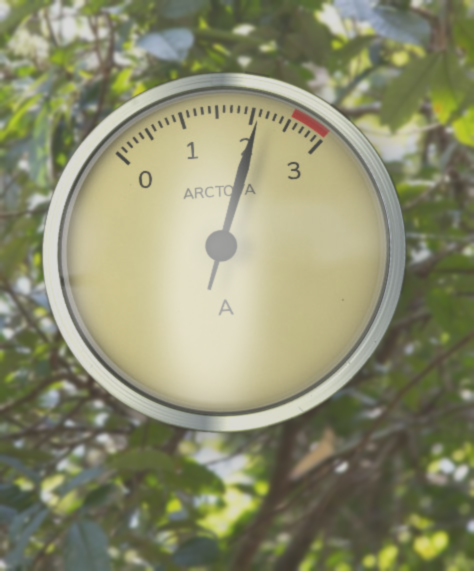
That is 2.1 A
